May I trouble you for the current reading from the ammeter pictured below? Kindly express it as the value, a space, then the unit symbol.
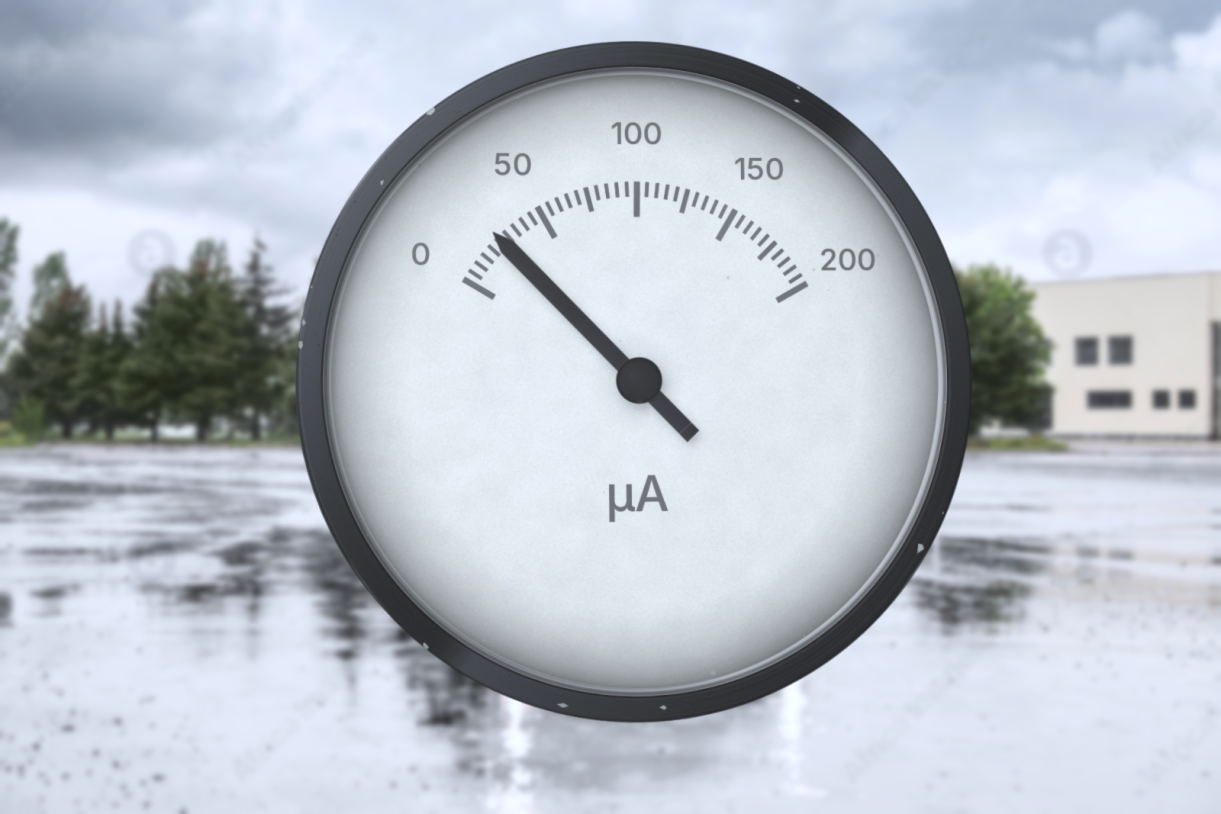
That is 25 µA
